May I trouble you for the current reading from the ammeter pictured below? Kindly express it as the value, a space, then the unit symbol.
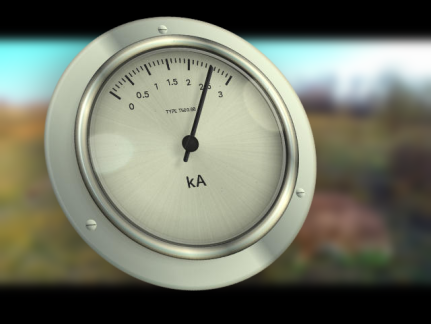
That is 2.5 kA
